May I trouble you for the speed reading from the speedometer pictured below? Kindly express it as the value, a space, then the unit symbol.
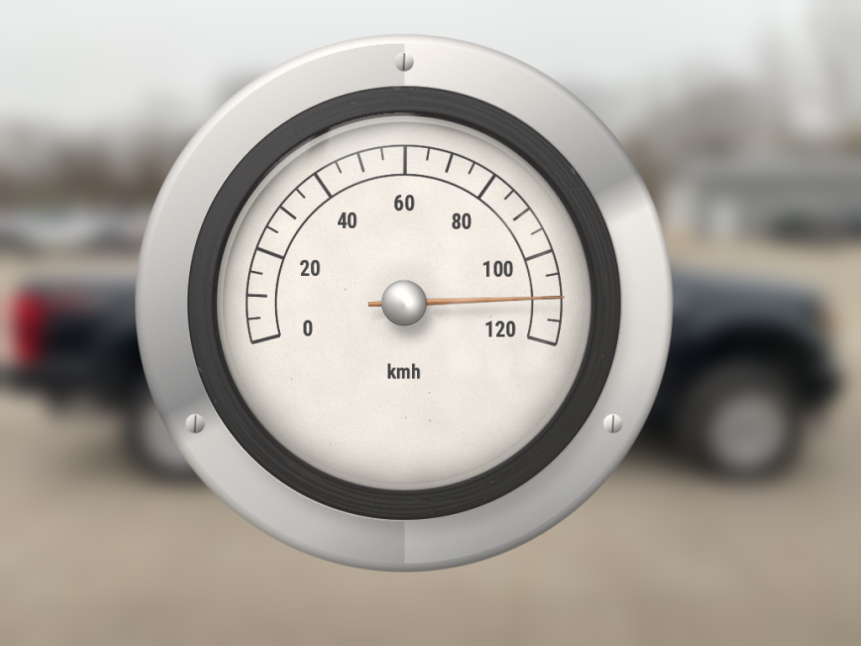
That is 110 km/h
